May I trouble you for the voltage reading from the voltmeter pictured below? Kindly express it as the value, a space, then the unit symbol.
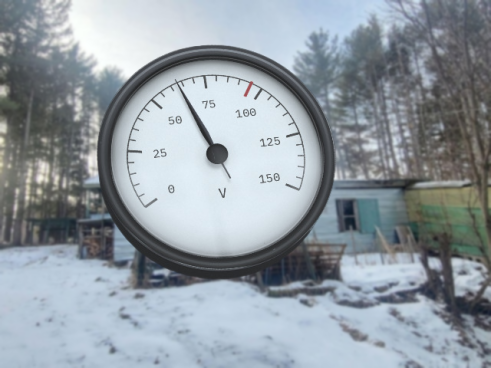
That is 62.5 V
